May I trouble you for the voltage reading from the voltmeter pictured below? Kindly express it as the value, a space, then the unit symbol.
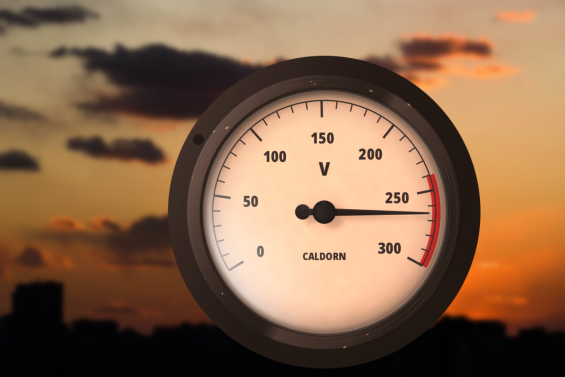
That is 265 V
